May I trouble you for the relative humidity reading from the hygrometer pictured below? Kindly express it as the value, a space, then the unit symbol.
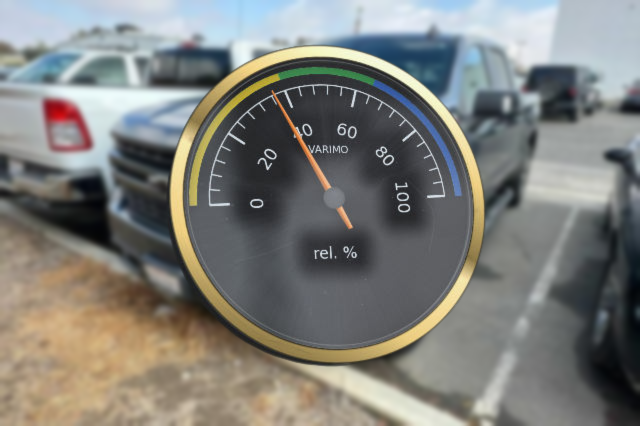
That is 36 %
